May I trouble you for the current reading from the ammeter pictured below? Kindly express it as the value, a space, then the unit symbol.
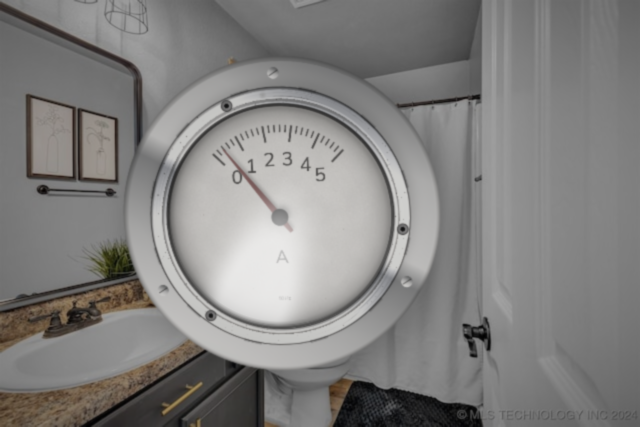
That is 0.4 A
